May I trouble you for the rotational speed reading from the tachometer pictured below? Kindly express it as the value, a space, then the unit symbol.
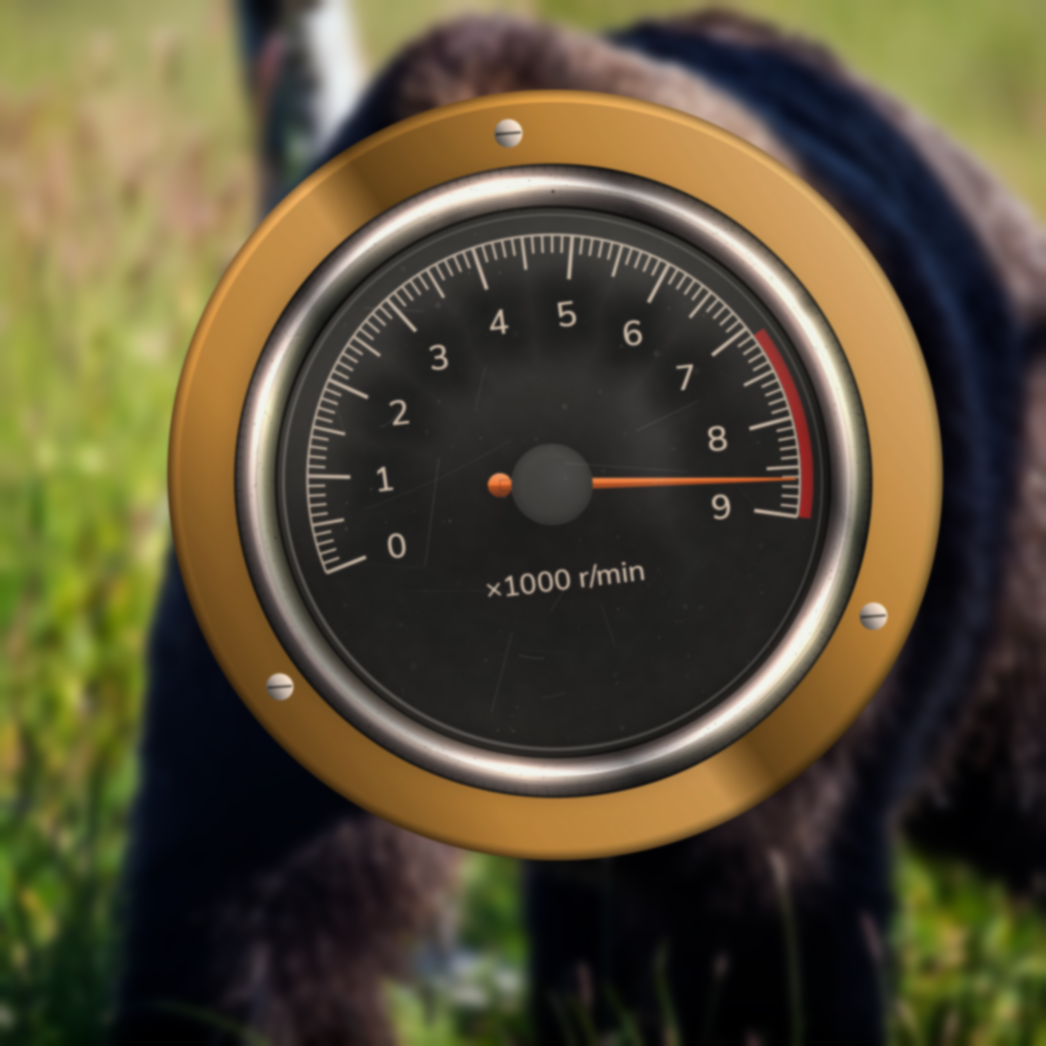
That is 8600 rpm
